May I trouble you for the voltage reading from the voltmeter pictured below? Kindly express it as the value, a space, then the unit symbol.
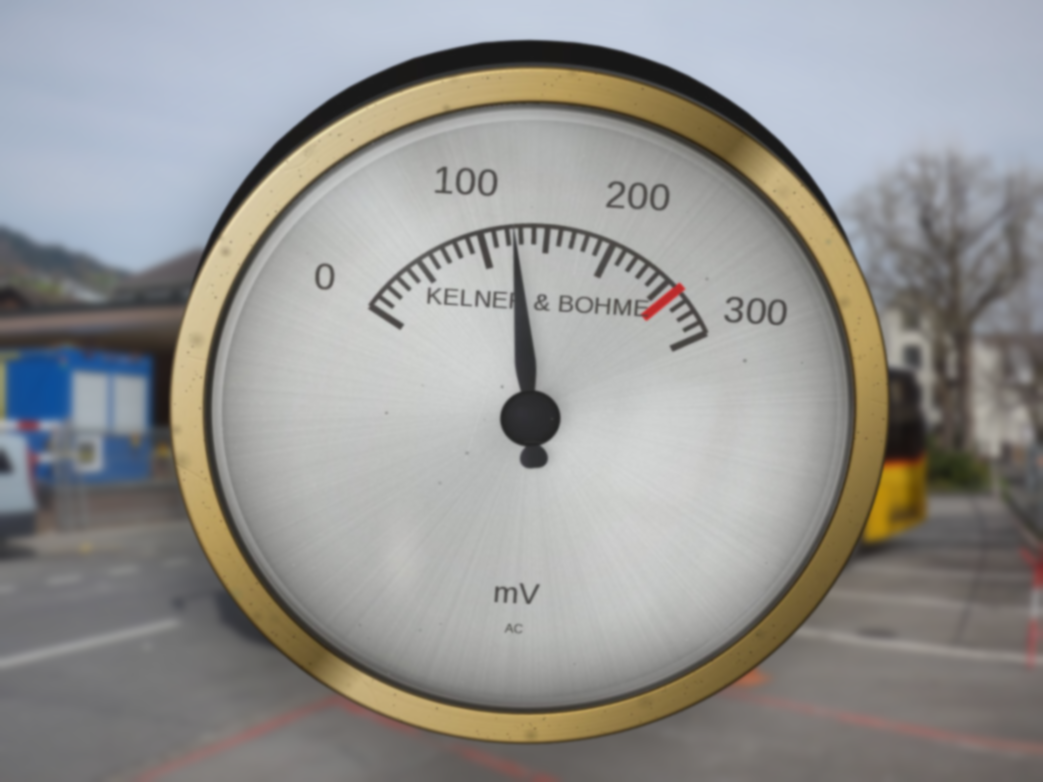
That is 125 mV
